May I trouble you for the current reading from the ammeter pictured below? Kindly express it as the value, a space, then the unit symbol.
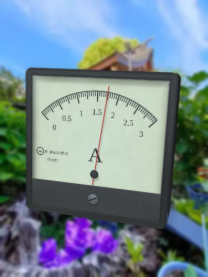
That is 1.75 A
